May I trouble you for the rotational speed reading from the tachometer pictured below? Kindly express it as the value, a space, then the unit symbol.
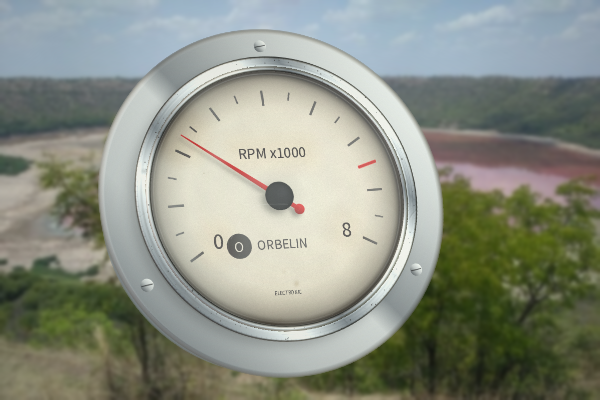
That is 2250 rpm
